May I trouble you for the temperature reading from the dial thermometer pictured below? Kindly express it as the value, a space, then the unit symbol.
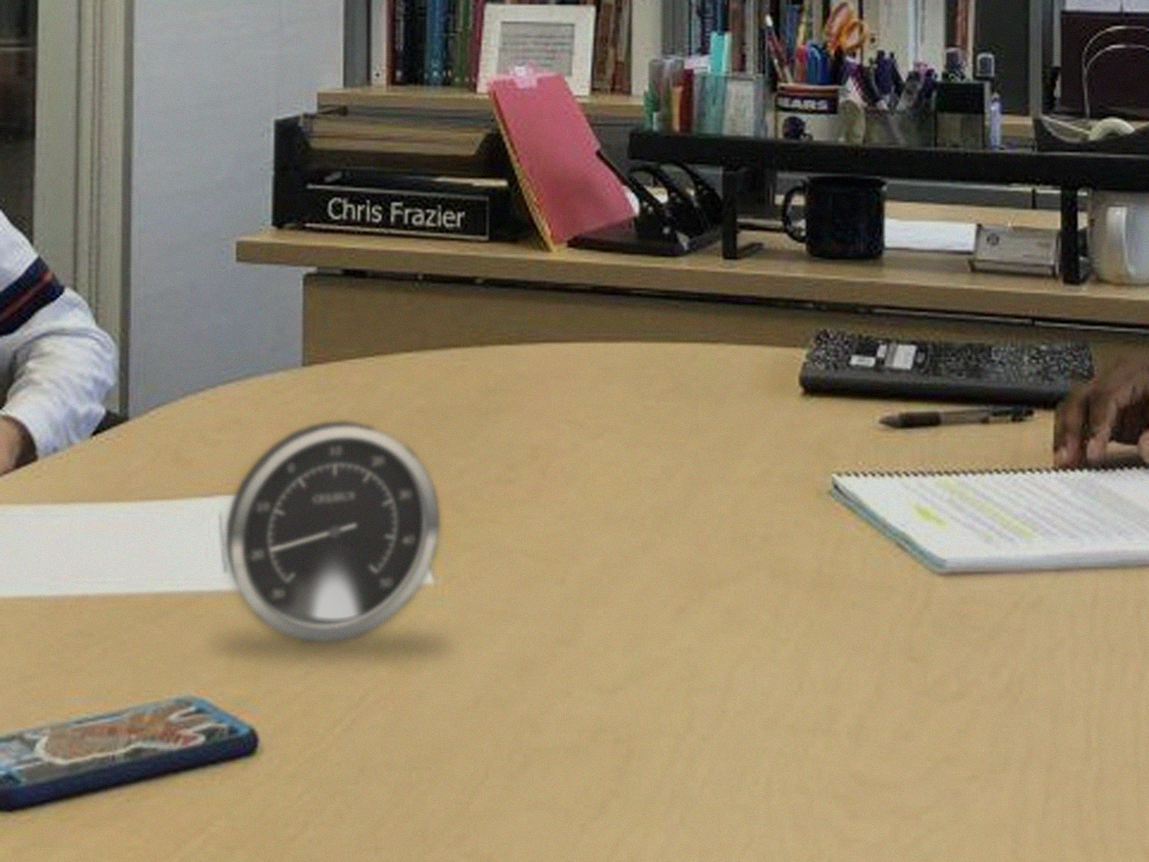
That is -20 °C
